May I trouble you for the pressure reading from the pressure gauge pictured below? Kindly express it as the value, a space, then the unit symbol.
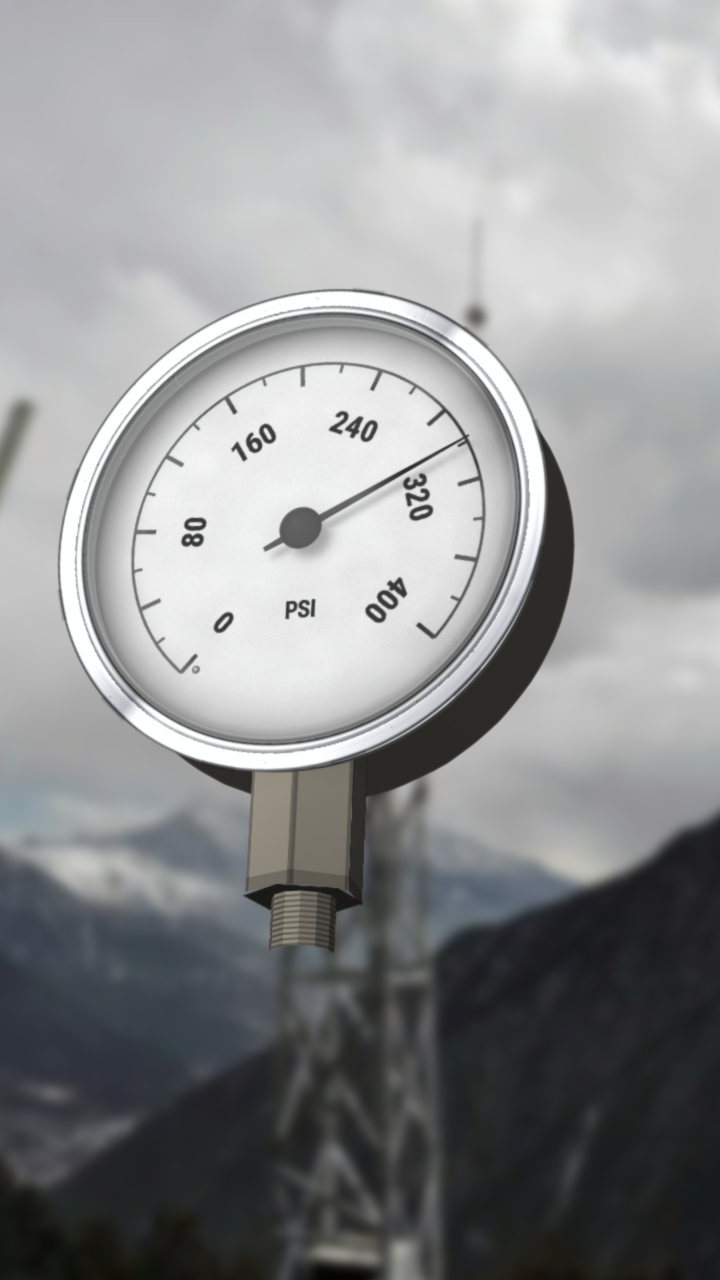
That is 300 psi
